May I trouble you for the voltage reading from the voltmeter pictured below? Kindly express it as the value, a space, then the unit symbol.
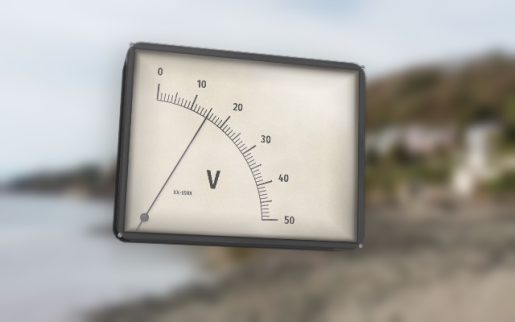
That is 15 V
